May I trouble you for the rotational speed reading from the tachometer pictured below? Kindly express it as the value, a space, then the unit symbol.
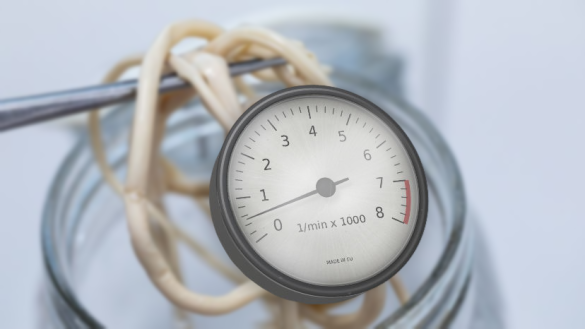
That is 500 rpm
